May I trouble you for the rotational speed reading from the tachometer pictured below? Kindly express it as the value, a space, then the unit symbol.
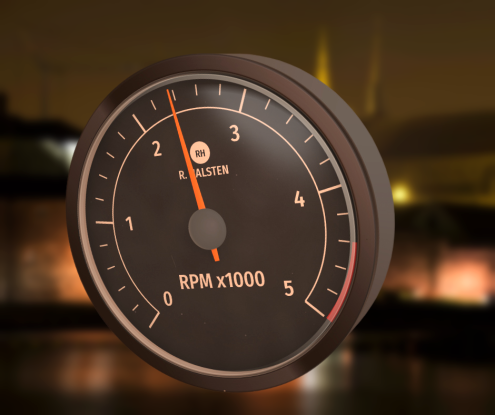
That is 2400 rpm
